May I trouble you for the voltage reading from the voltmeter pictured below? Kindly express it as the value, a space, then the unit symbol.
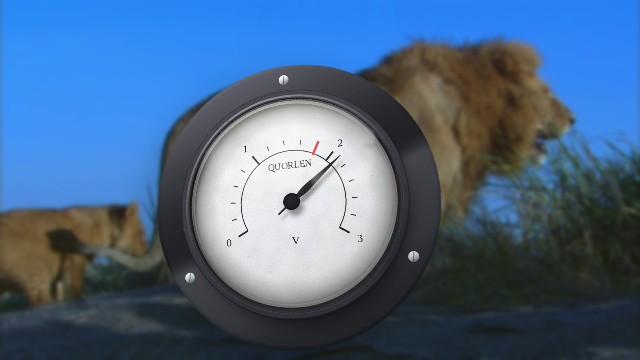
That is 2.1 V
